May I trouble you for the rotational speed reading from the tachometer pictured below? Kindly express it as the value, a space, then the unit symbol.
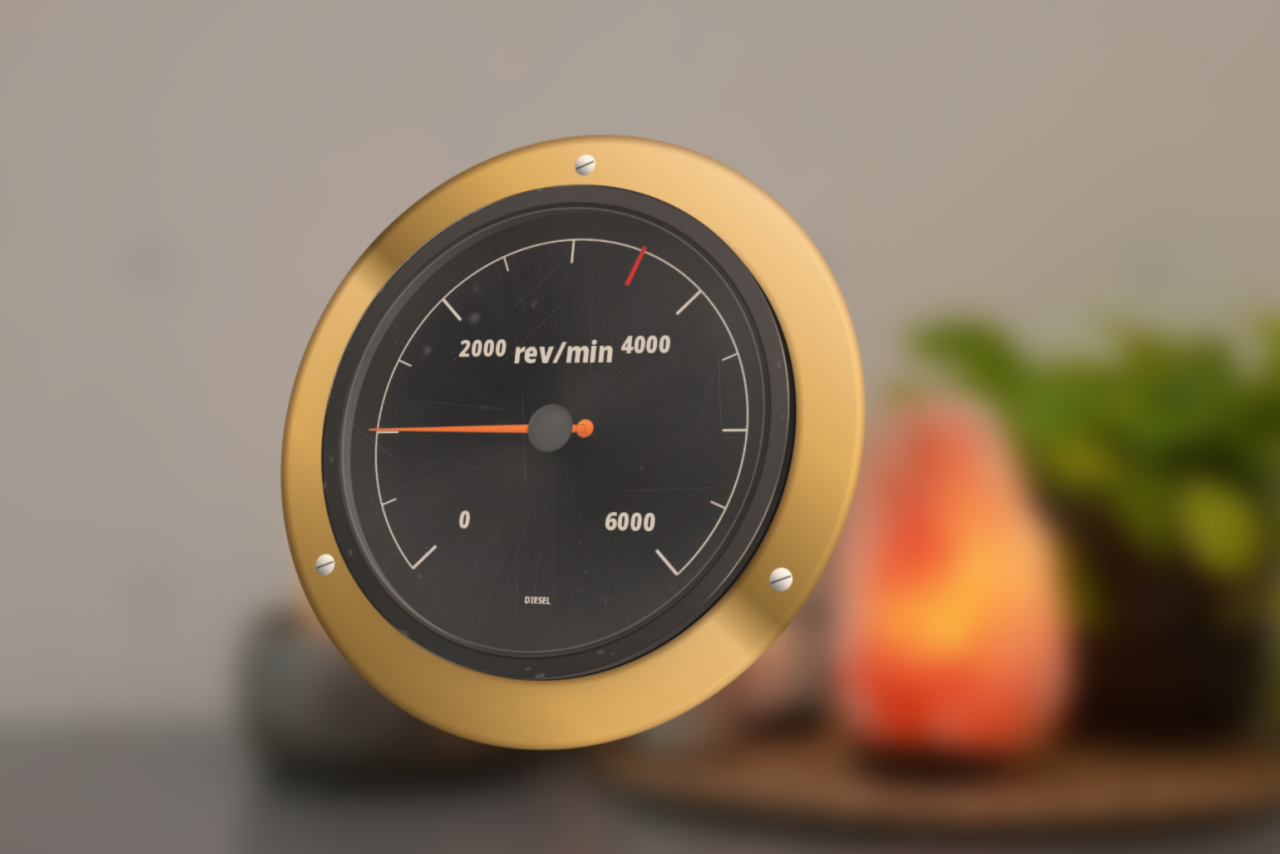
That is 1000 rpm
